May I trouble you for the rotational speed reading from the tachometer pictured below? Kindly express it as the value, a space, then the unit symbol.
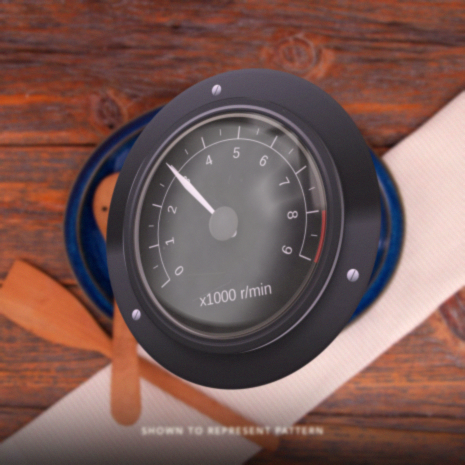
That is 3000 rpm
